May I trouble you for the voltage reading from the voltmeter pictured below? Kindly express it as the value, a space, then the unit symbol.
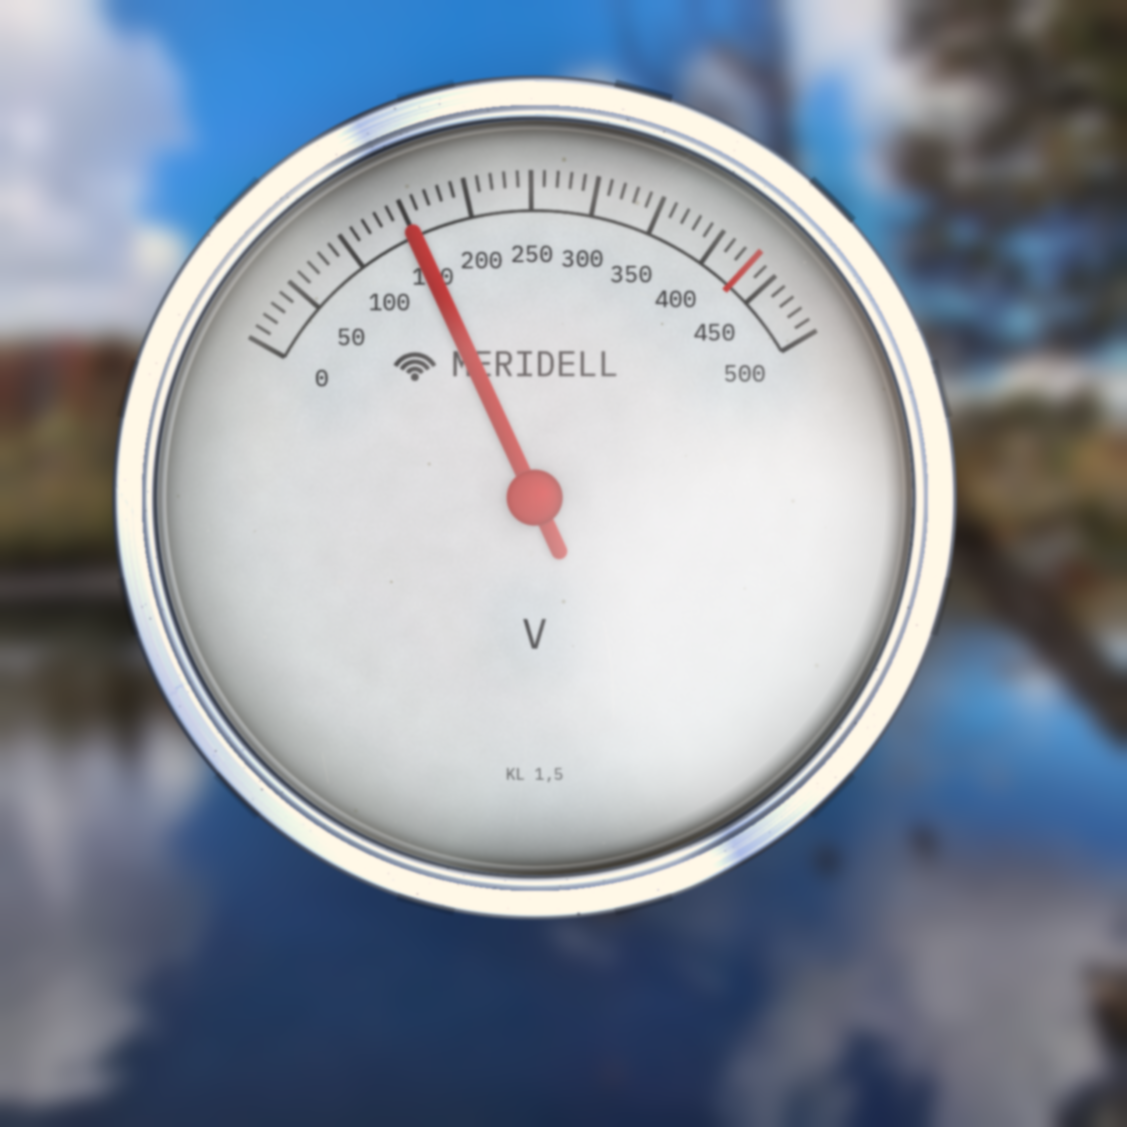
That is 150 V
